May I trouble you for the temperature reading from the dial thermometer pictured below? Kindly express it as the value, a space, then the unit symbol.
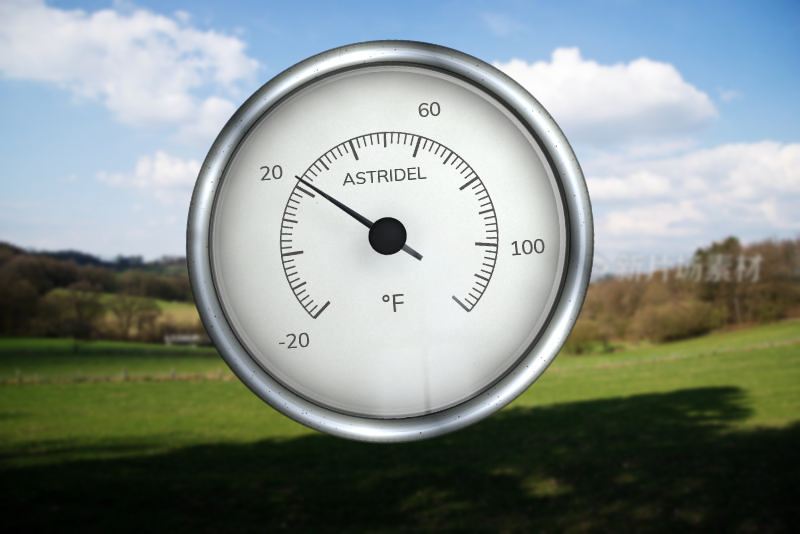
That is 22 °F
